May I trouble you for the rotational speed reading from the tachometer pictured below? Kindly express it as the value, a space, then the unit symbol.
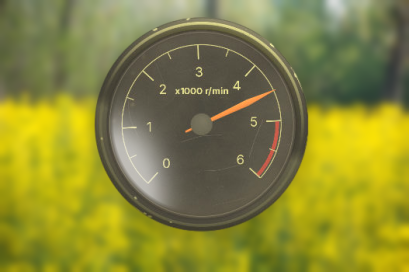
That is 4500 rpm
